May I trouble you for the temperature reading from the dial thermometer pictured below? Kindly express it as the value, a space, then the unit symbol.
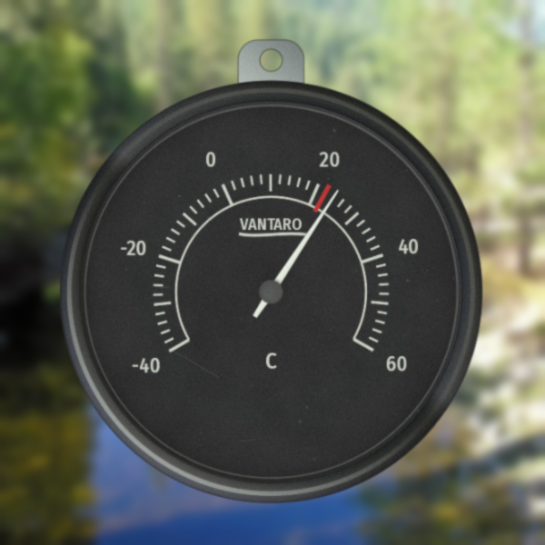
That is 24 °C
